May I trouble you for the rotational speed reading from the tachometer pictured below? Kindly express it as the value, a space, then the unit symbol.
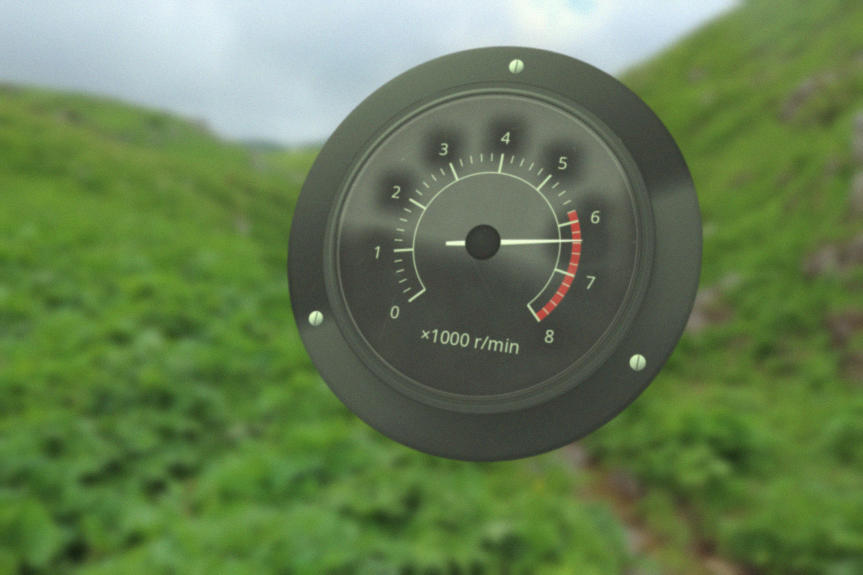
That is 6400 rpm
